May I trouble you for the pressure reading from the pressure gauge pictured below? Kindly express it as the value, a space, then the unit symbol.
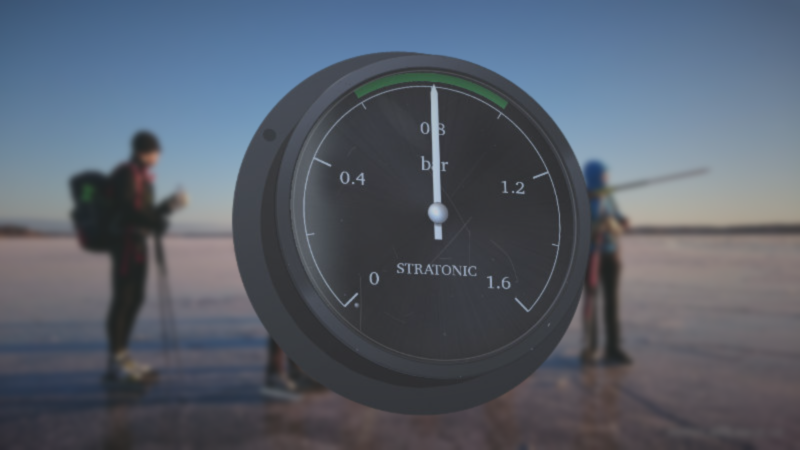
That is 0.8 bar
